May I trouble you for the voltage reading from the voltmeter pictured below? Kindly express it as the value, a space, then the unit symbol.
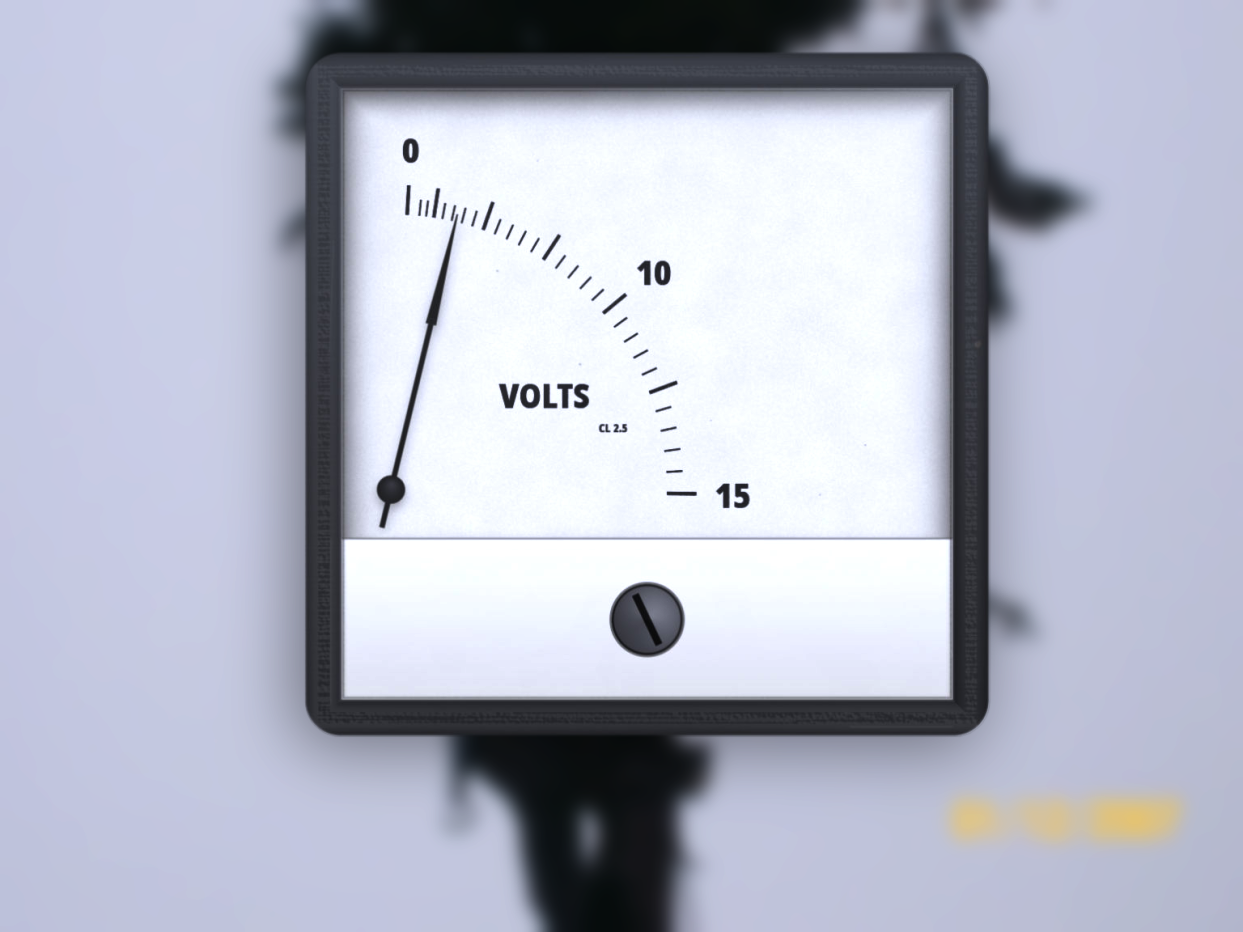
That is 3.75 V
